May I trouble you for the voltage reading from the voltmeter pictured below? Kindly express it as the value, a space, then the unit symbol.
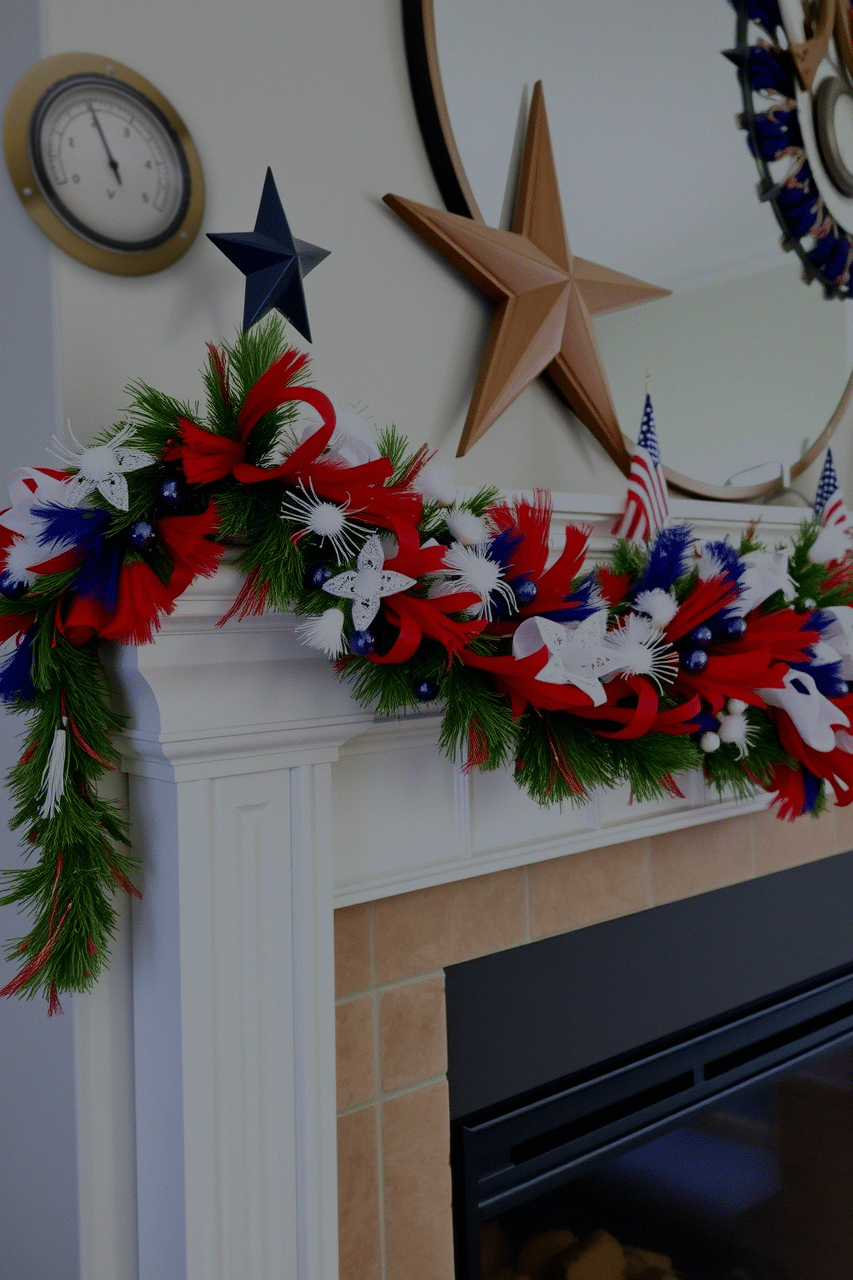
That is 2 V
